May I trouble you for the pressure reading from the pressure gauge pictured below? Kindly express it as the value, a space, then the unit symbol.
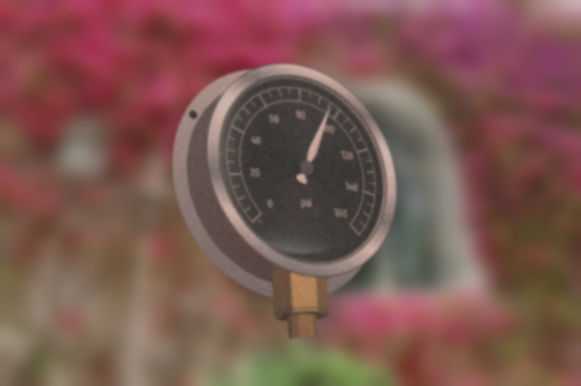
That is 95 psi
